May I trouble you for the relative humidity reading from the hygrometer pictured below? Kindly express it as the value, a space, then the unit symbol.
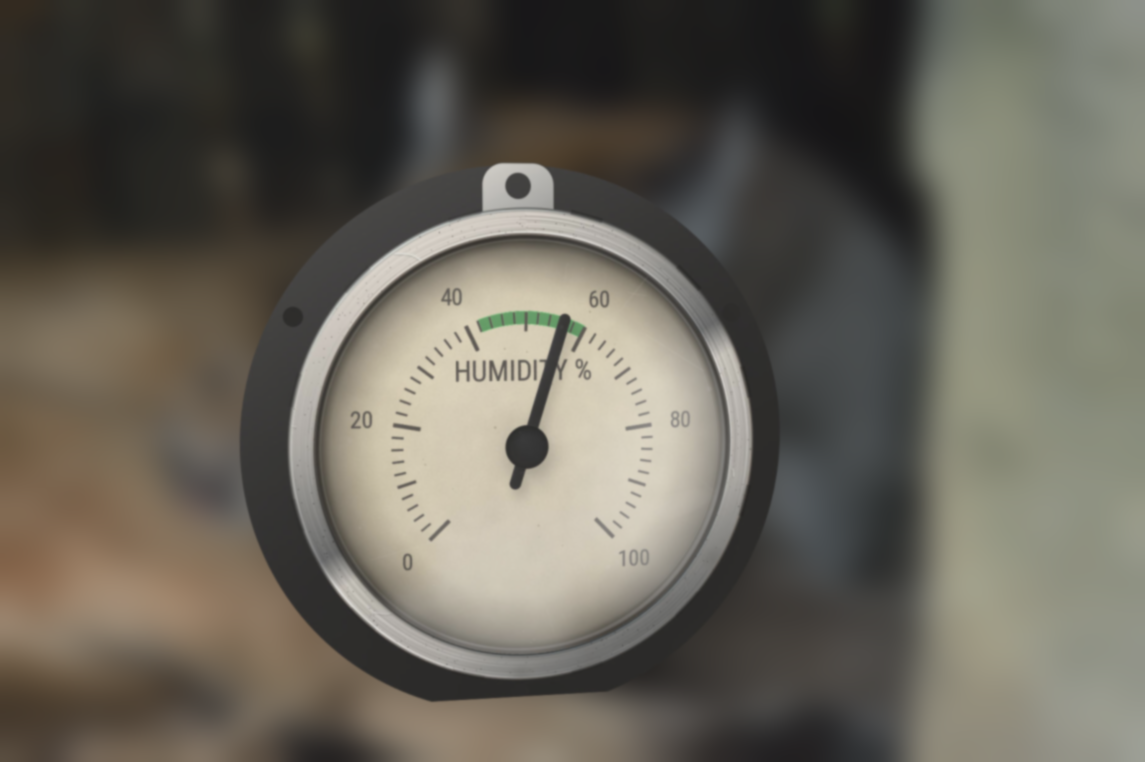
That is 56 %
